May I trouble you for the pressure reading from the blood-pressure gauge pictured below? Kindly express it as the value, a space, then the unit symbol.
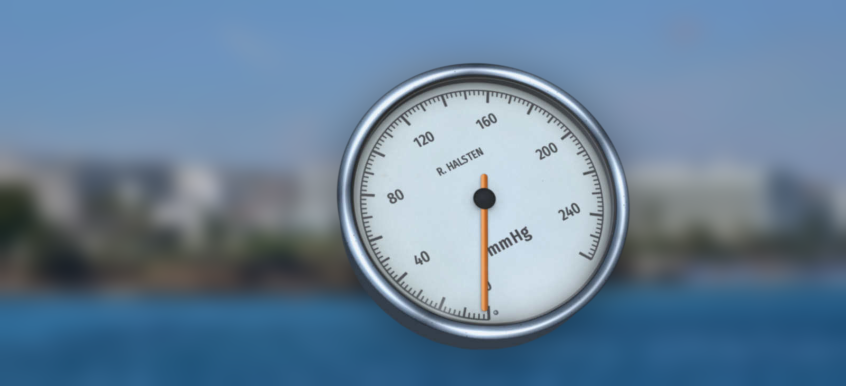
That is 2 mmHg
